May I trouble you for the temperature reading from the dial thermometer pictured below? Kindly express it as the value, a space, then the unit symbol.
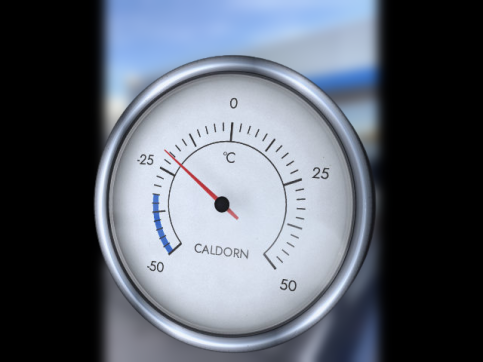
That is -20 °C
